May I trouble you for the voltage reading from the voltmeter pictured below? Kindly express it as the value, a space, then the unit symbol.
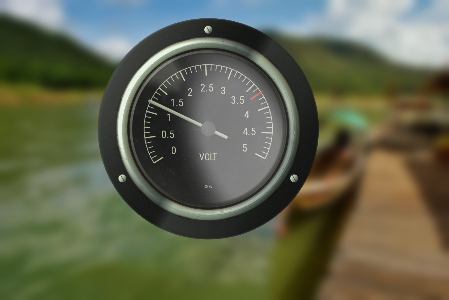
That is 1.2 V
